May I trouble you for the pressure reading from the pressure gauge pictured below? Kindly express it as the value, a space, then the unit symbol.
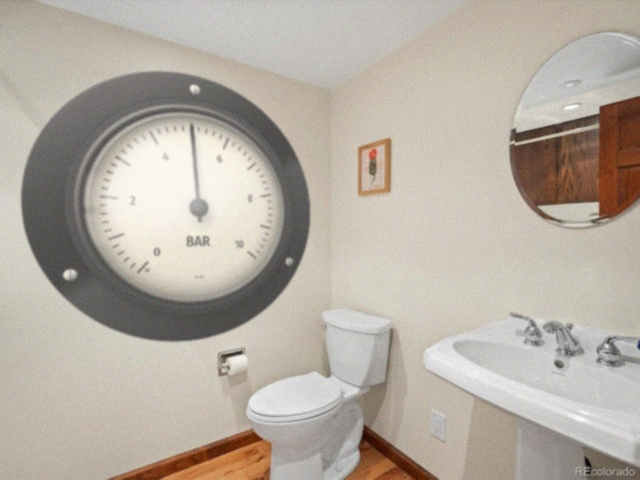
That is 5 bar
